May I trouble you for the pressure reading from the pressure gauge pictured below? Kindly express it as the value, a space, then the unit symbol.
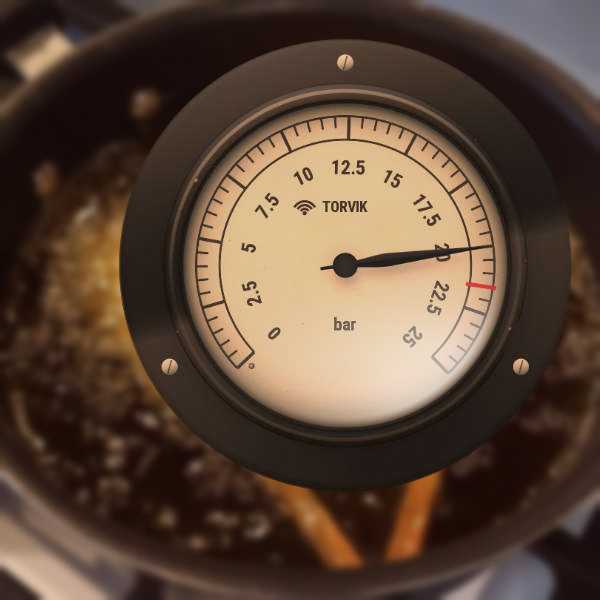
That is 20 bar
